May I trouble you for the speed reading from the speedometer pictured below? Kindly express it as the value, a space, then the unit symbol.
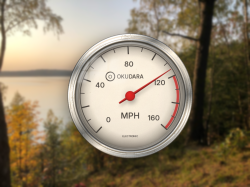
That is 115 mph
